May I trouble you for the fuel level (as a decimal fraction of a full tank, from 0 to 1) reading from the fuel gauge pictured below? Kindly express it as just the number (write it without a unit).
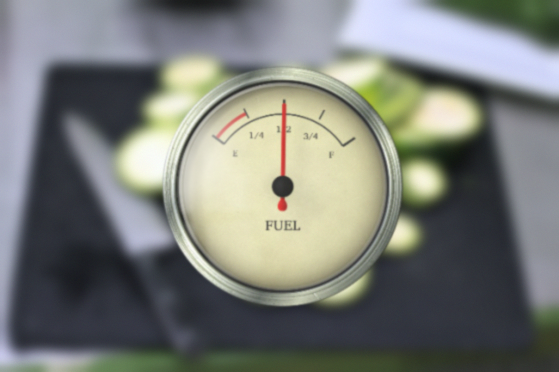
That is 0.5
